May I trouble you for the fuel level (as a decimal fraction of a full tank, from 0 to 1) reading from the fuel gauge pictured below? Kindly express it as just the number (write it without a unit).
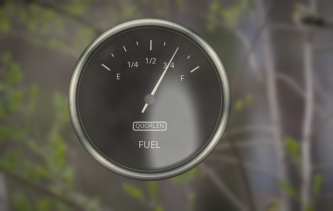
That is 0.75
